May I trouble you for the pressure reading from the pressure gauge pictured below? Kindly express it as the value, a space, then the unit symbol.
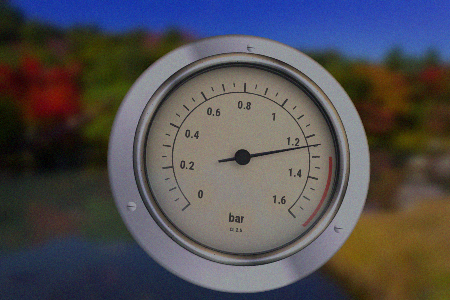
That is 1.25 bar
